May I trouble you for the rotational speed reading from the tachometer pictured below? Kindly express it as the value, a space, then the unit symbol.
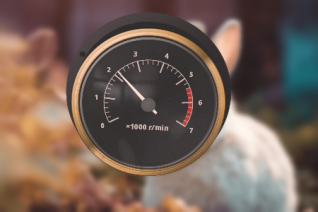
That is 2200 rpm
